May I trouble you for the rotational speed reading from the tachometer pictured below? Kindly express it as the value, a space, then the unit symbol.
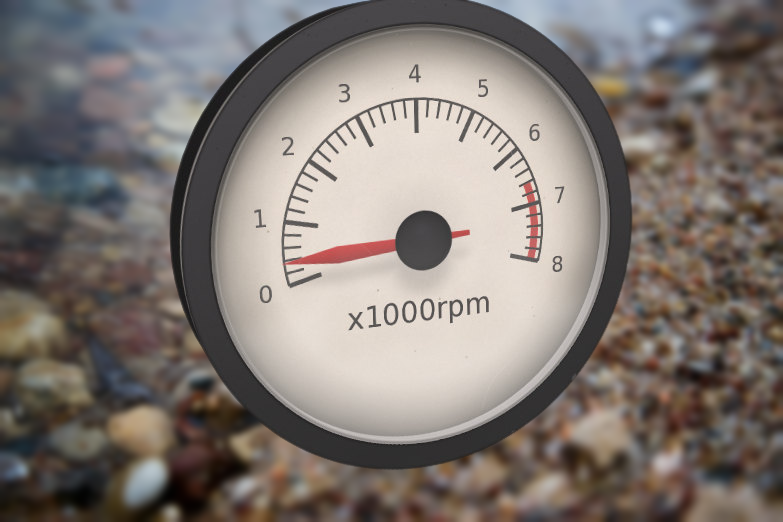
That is 400 rpm
